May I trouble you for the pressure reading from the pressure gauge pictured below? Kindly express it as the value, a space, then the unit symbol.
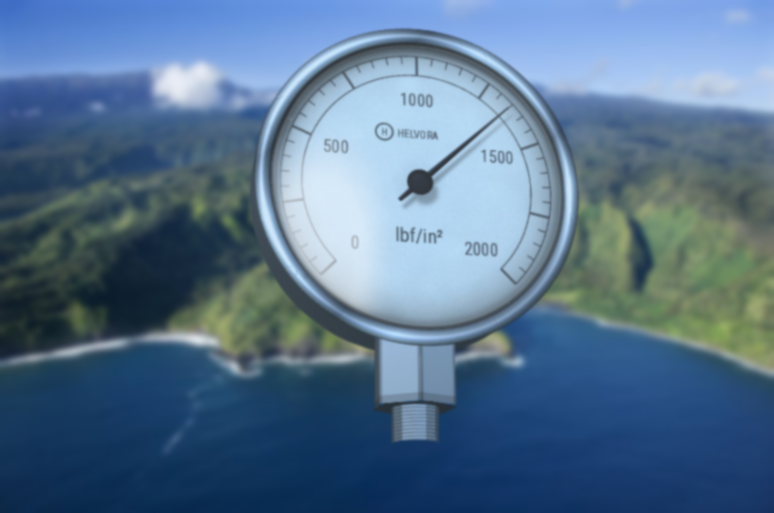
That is 1350 psi
